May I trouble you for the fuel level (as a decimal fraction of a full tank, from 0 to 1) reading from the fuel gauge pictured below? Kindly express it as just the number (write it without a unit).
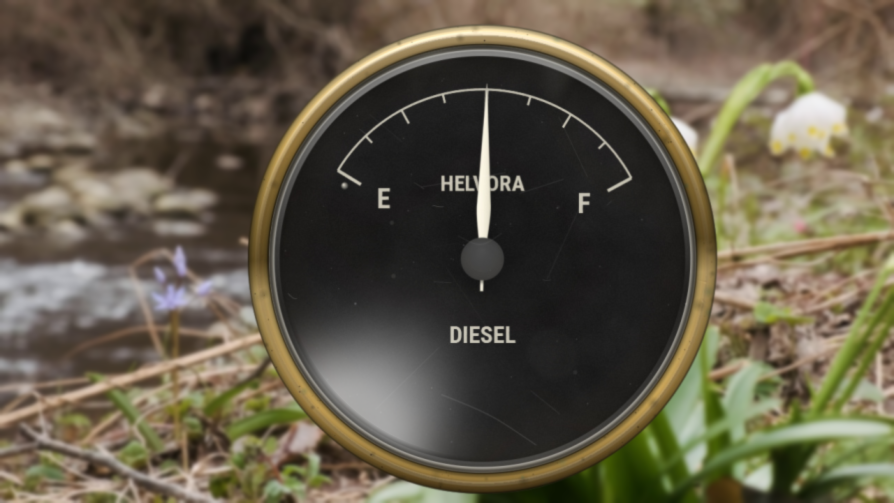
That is 0.5
